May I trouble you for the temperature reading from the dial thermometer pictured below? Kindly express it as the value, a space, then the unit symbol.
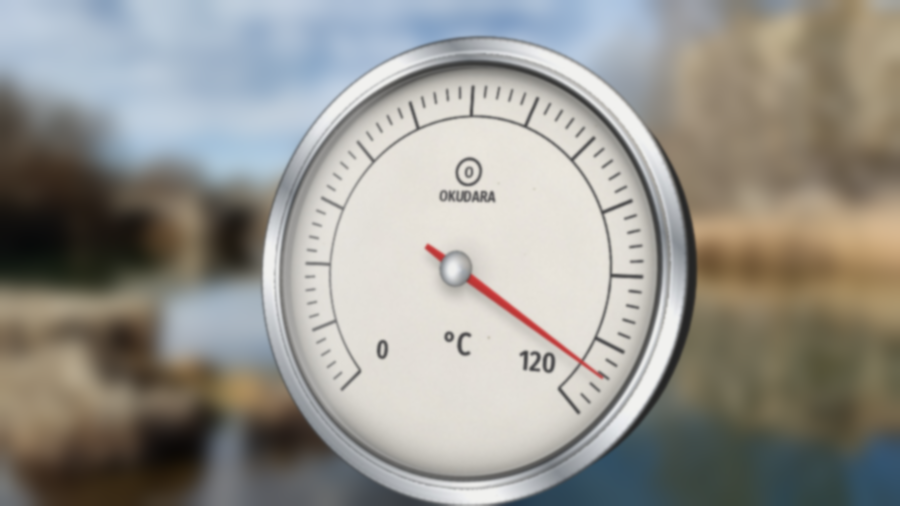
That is 114 °C
